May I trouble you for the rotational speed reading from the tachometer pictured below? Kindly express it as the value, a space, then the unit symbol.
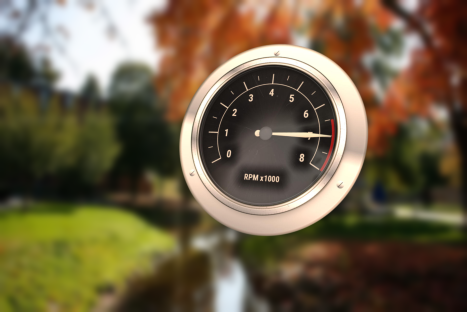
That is 7000 rpm
